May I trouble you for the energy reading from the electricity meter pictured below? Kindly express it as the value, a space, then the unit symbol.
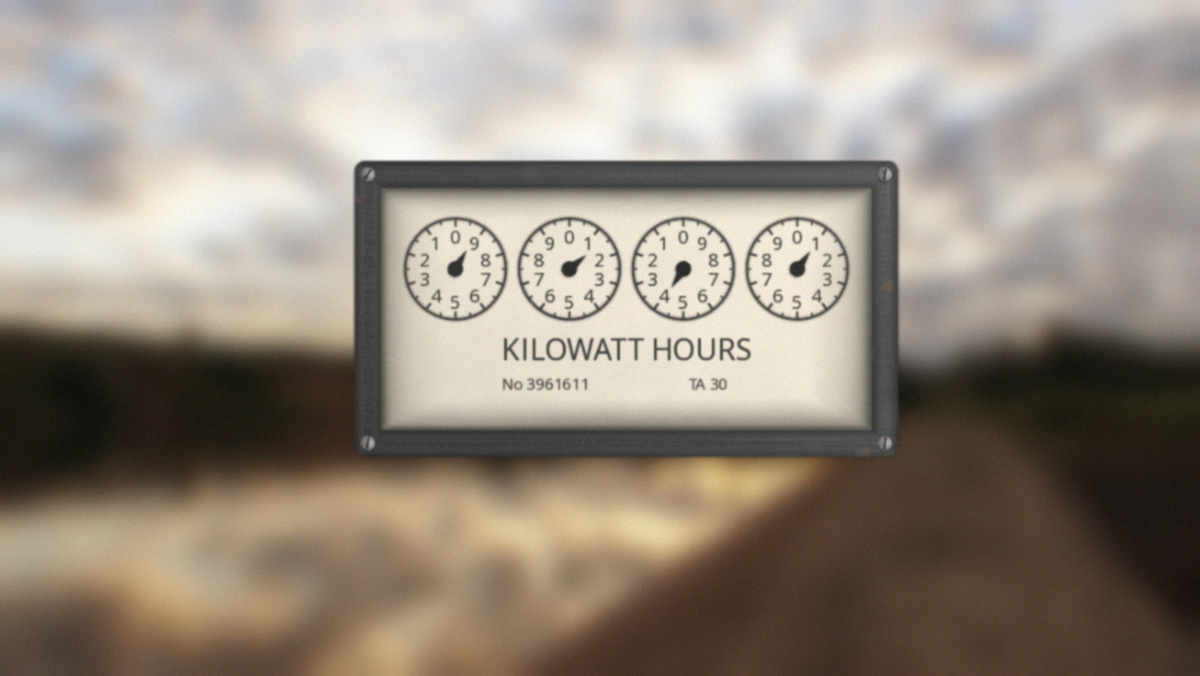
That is 9141 kWh
